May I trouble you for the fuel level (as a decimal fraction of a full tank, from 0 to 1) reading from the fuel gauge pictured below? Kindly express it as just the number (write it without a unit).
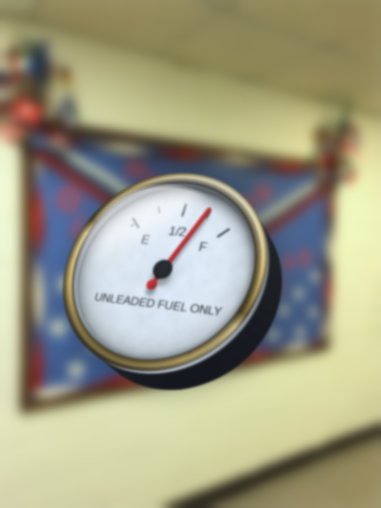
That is 0.75
